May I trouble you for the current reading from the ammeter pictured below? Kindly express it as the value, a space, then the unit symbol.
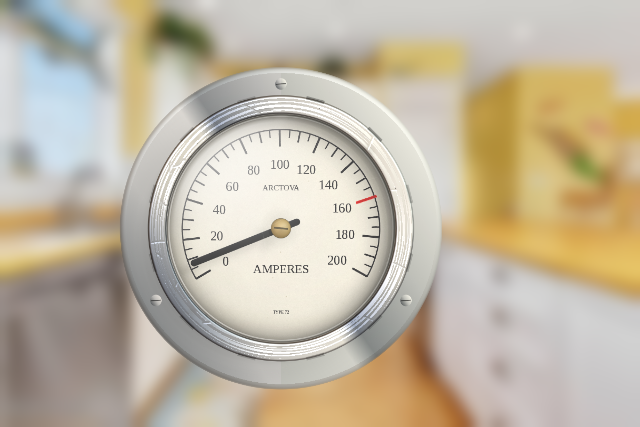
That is 7.5 A
